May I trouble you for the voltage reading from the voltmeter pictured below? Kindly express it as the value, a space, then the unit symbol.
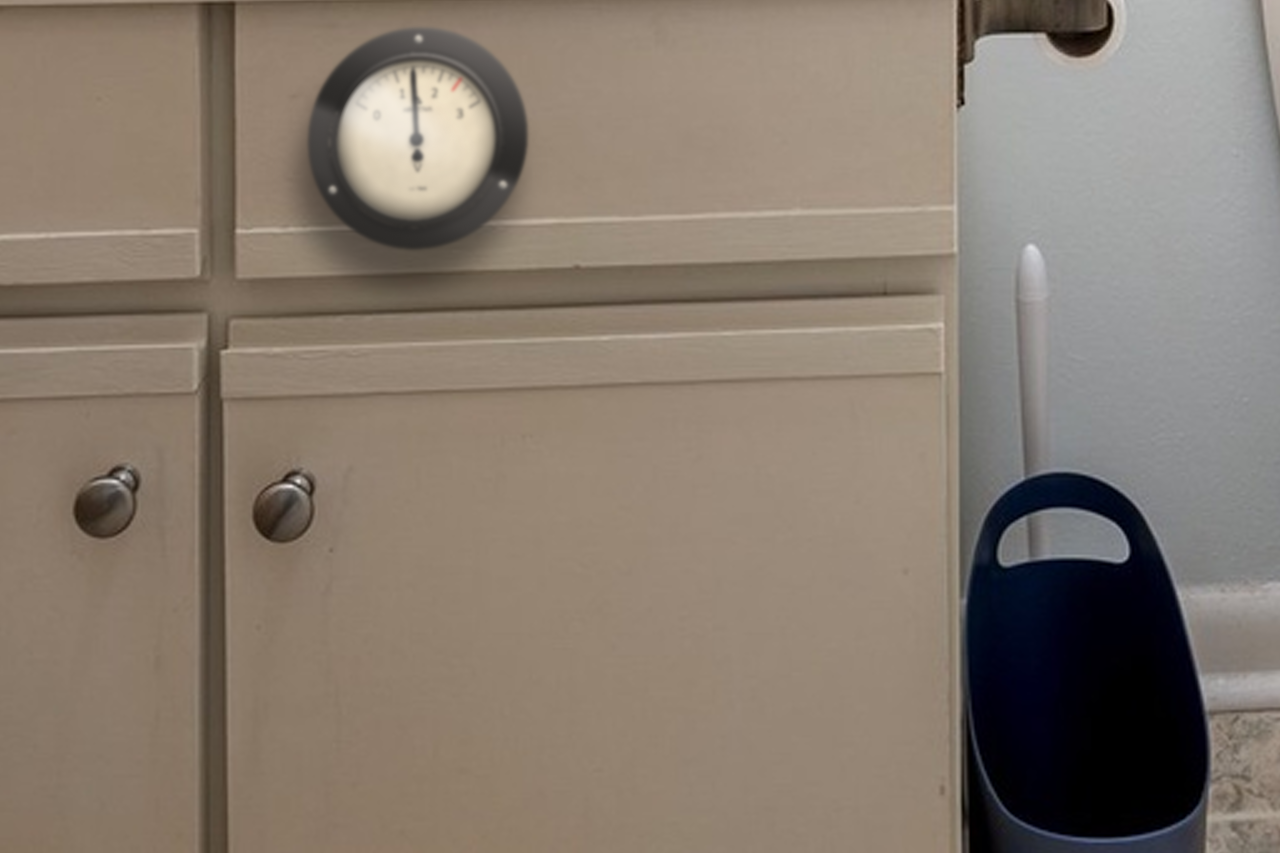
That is 1.4 V
